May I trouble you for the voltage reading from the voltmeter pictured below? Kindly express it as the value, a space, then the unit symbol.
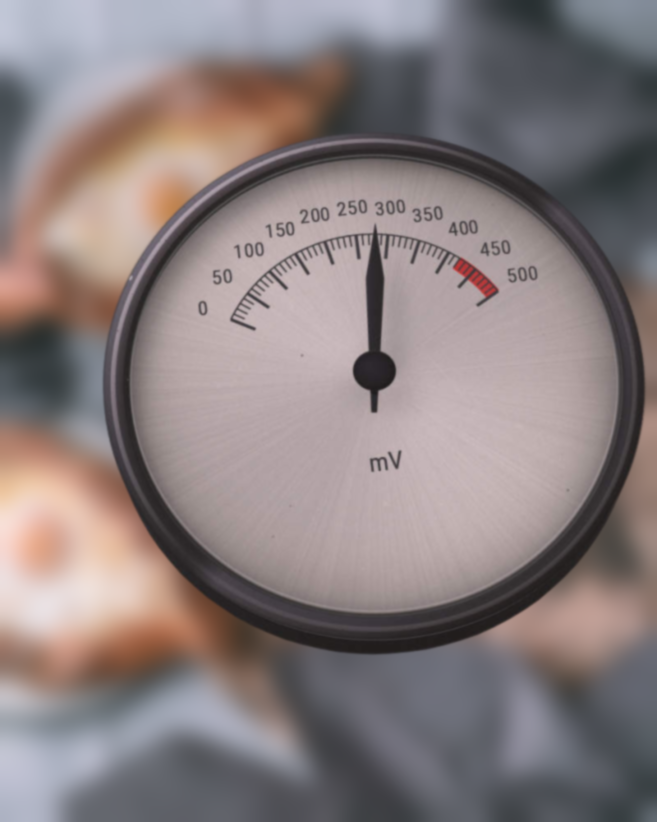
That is 280 mV
